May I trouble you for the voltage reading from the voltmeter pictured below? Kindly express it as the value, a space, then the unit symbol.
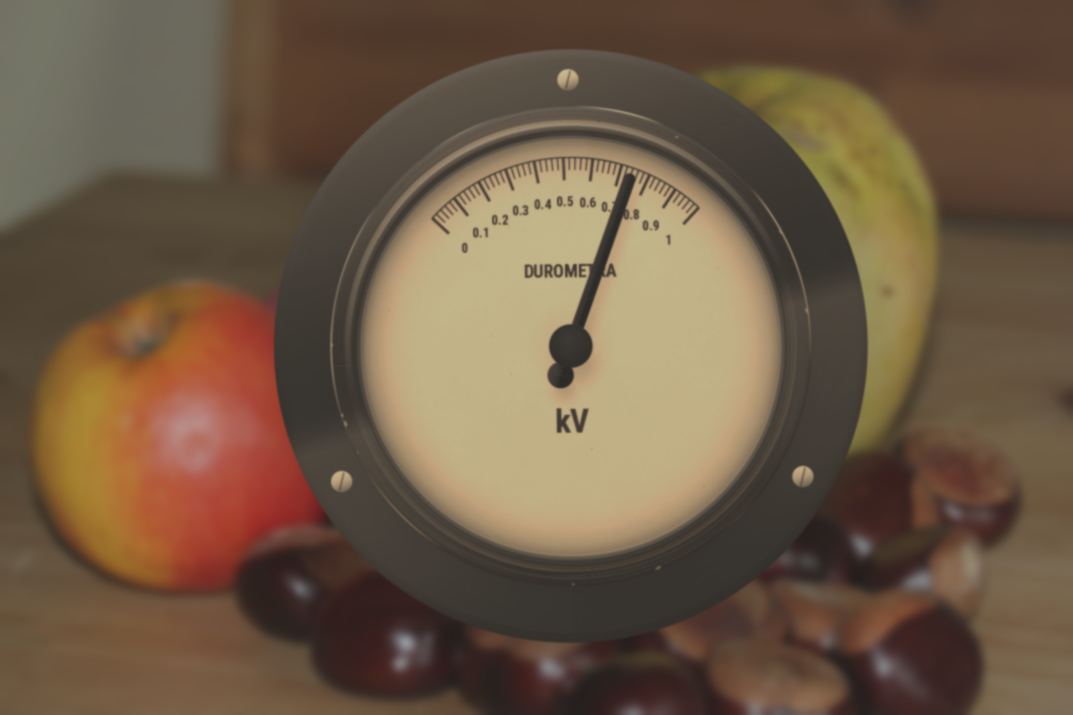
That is 0.74 kV
